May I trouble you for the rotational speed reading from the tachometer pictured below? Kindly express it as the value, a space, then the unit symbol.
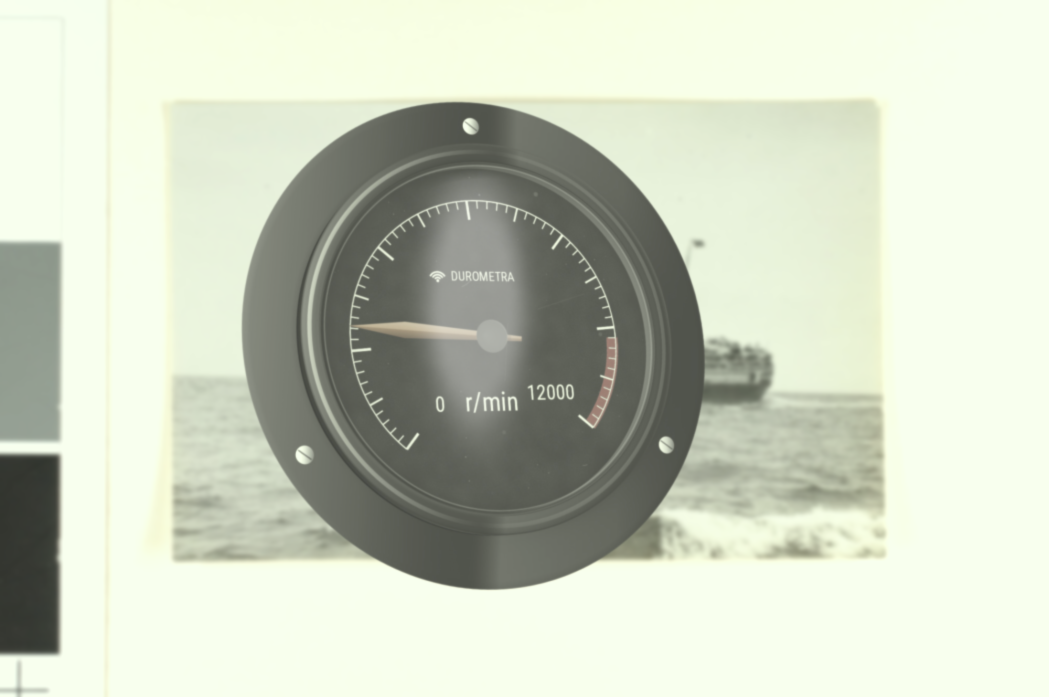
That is 2400 rpm
